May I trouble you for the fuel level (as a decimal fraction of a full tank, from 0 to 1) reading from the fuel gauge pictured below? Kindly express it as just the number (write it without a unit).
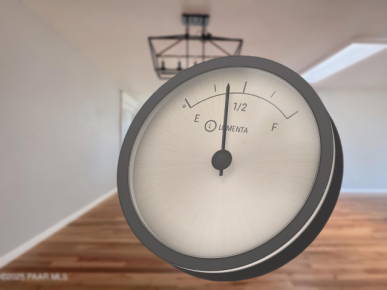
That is 0.375
